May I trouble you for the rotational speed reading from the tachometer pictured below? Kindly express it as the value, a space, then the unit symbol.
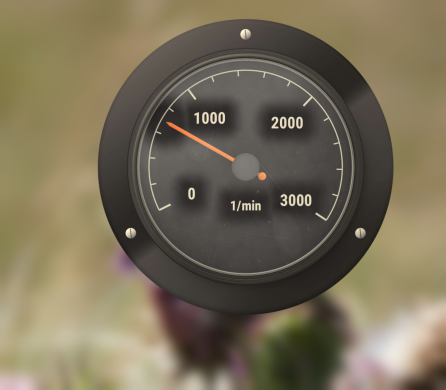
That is 700 rpm
